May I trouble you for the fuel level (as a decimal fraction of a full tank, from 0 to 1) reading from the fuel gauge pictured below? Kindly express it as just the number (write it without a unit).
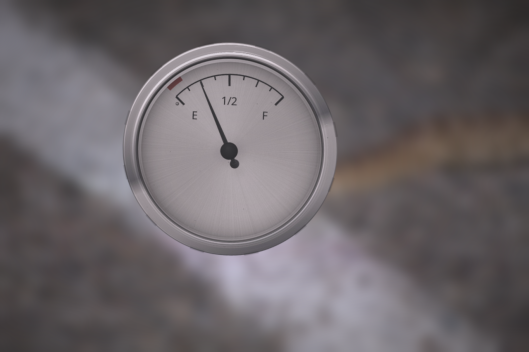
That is 0.25
